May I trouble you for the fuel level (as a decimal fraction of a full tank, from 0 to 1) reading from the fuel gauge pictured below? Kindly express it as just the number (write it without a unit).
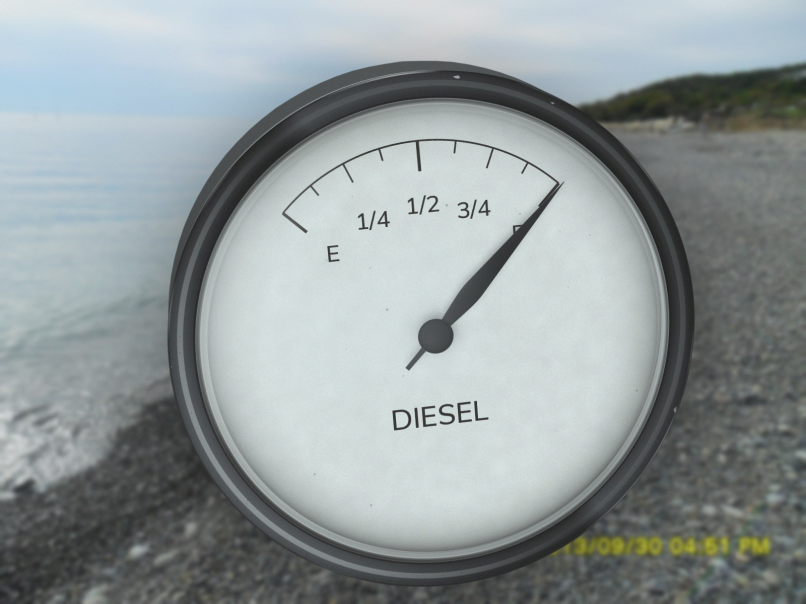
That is 1
